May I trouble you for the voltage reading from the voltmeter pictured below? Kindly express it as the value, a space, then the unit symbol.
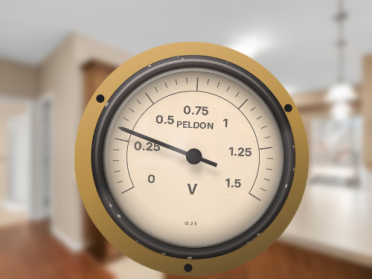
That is 0.3 V
